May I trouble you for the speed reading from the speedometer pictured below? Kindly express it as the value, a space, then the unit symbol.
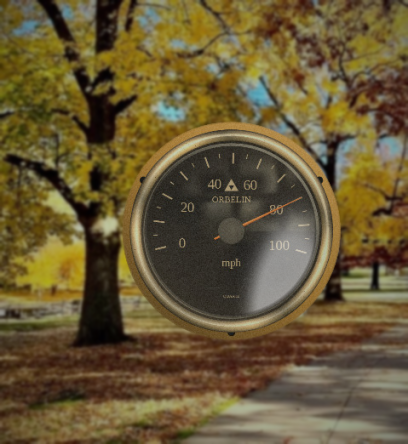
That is 80 mph
